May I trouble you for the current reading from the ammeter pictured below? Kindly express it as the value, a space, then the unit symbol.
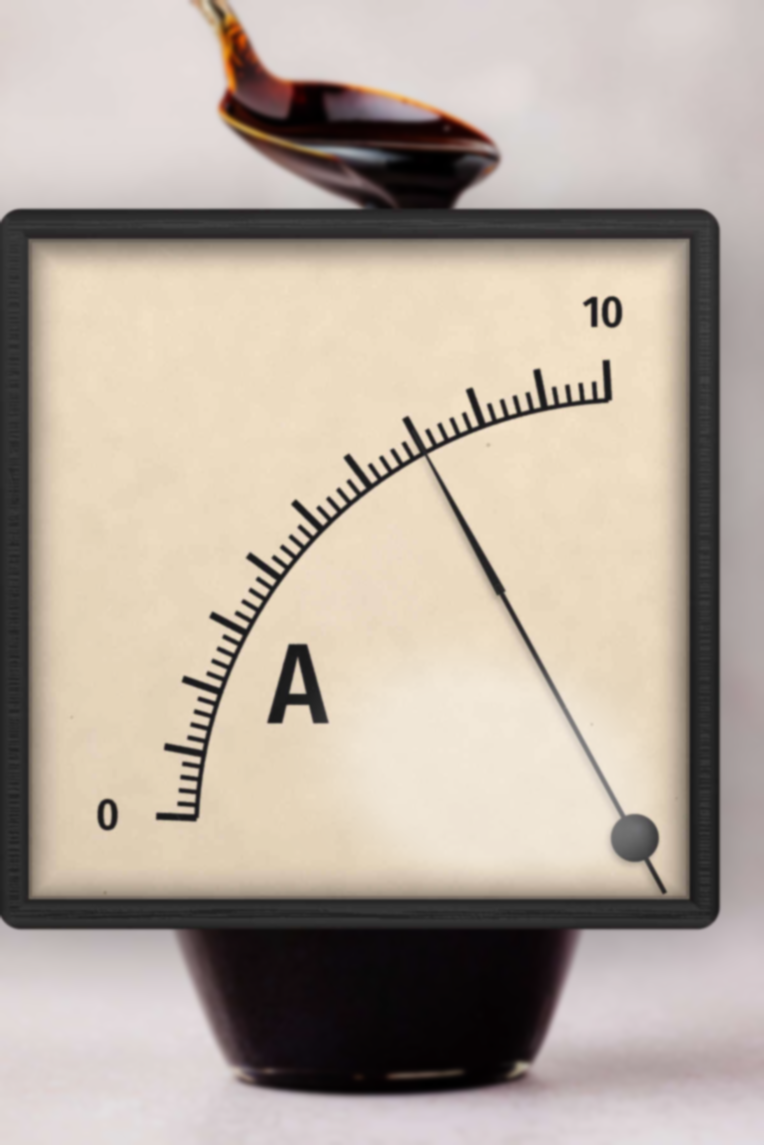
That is 7 A
